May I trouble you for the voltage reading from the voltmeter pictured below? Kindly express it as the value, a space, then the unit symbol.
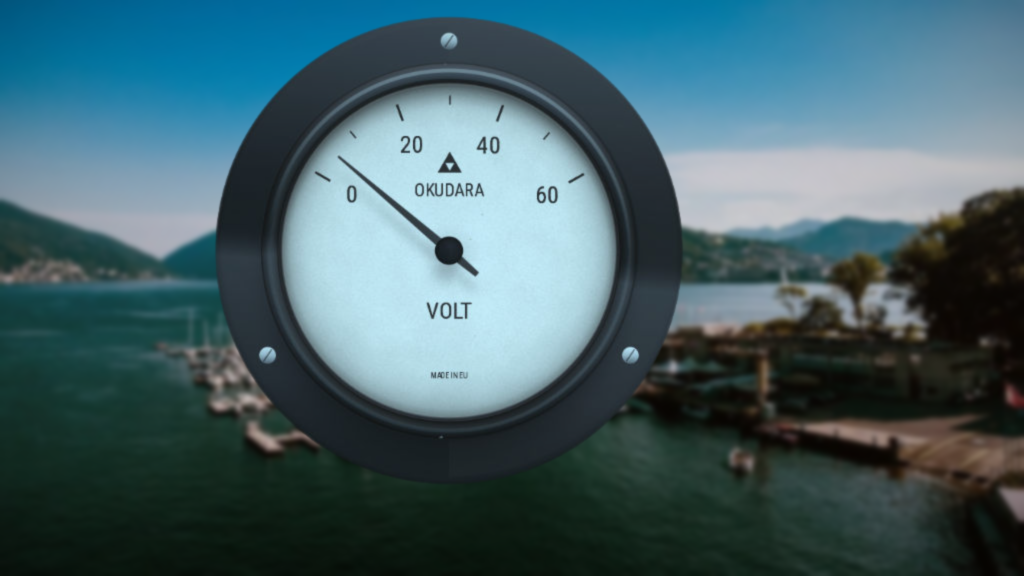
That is 5 V
